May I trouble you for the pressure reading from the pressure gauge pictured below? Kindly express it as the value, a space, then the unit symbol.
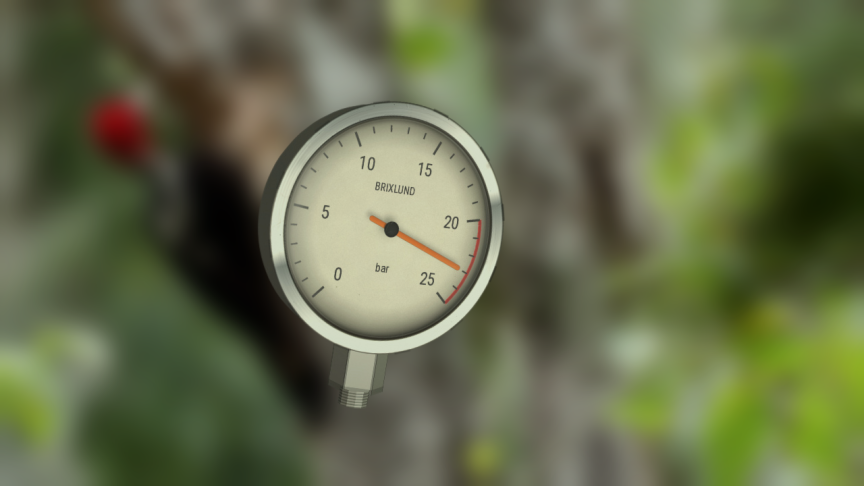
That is 23 bar
